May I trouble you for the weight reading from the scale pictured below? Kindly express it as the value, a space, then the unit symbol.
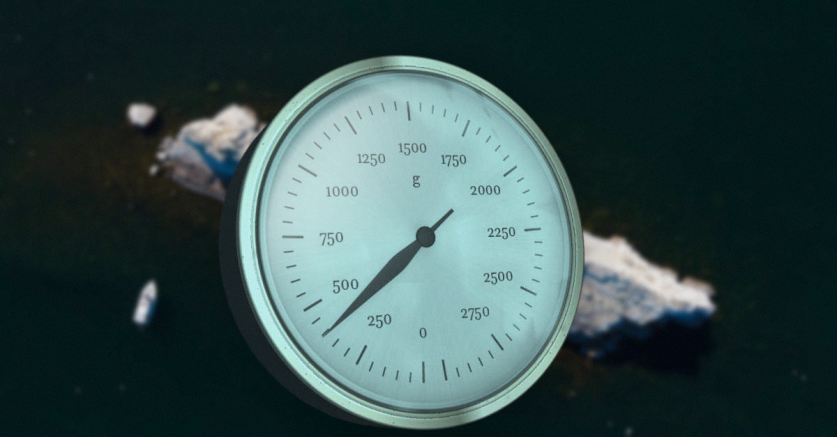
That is 400 g
